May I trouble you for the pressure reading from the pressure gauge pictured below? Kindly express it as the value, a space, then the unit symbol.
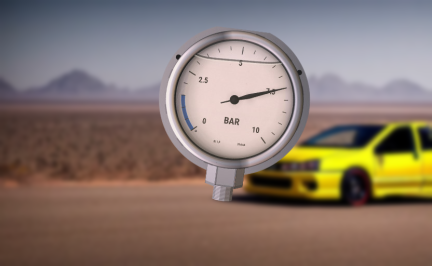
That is 7.5 bar
